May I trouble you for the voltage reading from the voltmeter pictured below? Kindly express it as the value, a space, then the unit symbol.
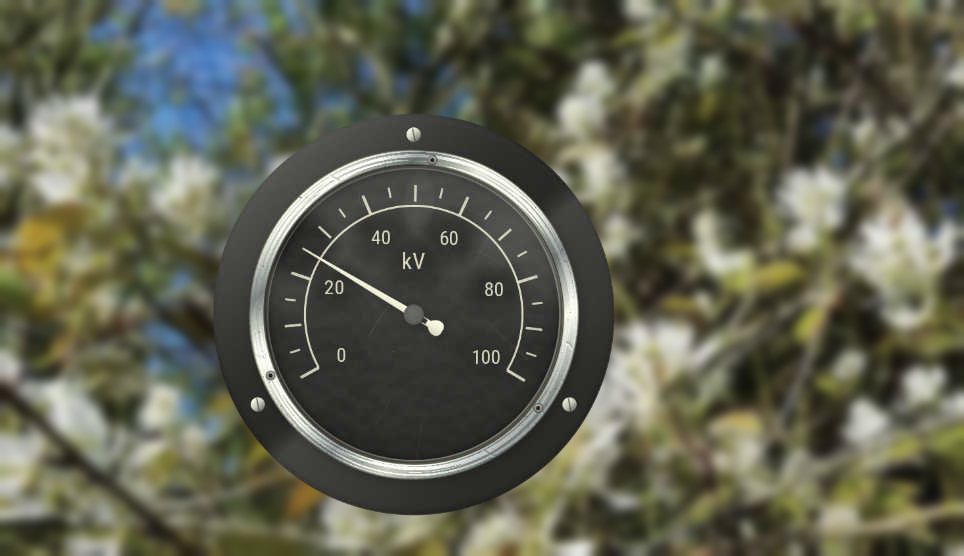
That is 25 kV
